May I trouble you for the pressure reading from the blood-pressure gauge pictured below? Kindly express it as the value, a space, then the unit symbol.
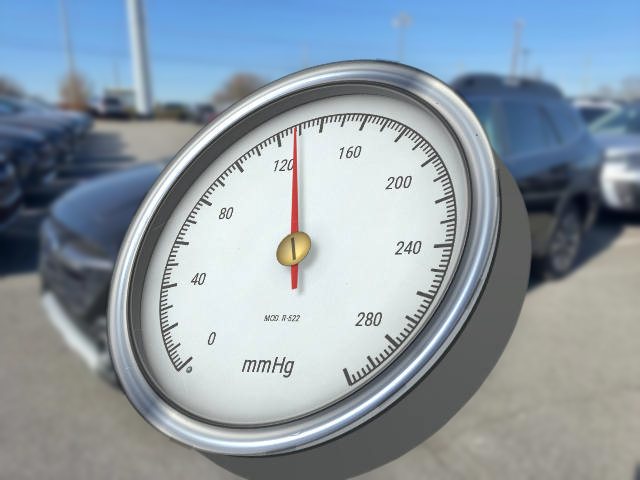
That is 130 mmHg
